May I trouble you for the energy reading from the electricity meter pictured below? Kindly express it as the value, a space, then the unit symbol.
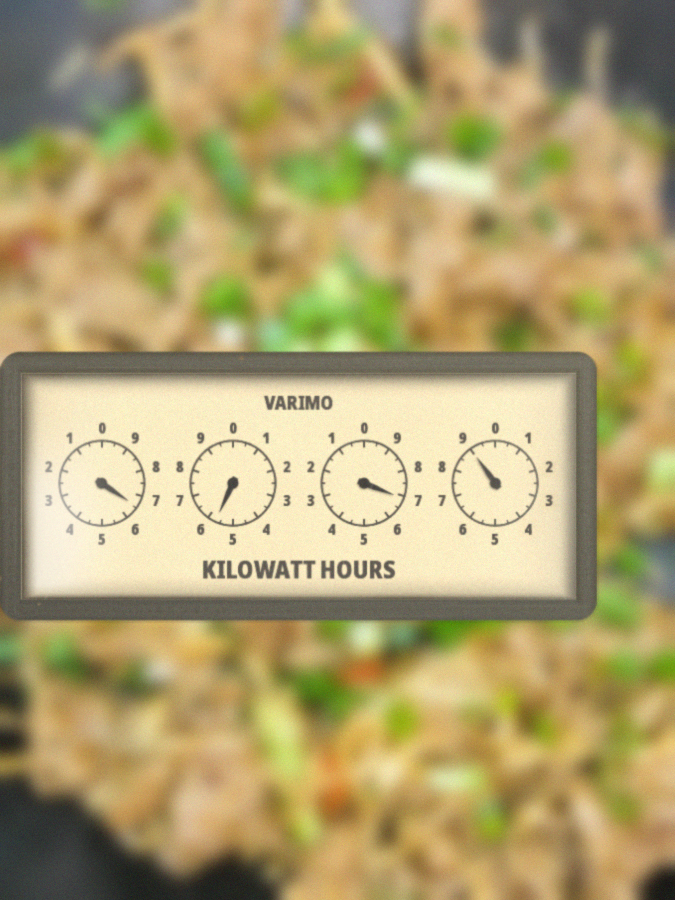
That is 6569 kWh
